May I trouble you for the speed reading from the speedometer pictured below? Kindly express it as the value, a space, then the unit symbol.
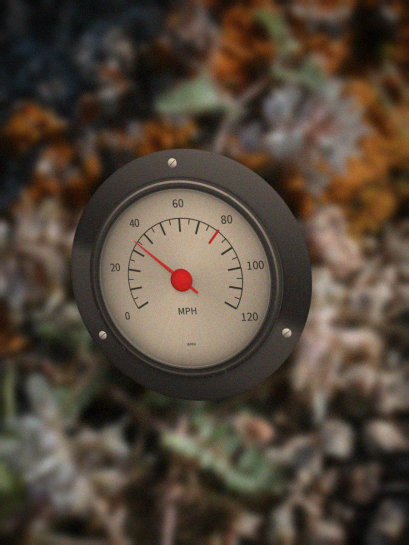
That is 35 mph
